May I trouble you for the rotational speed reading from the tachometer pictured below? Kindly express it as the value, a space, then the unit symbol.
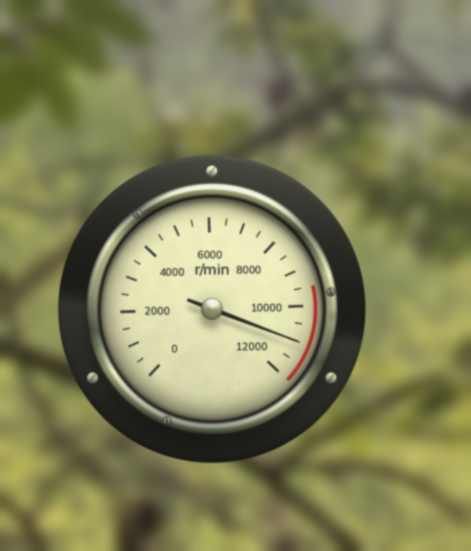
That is 11000 rpm
